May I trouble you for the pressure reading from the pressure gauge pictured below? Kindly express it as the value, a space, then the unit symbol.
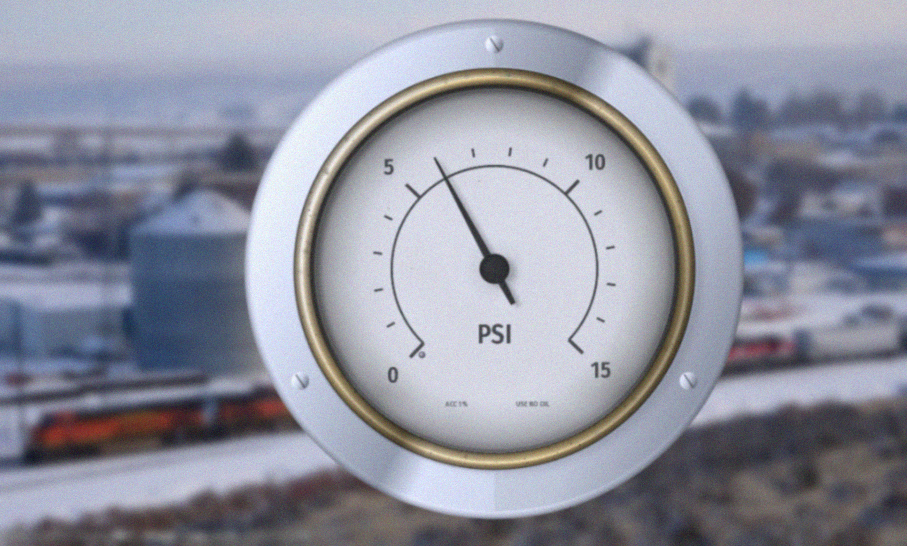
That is 6 psi
